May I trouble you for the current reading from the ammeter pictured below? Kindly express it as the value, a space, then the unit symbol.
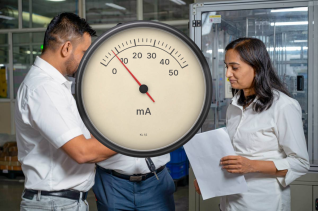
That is 8 mA
